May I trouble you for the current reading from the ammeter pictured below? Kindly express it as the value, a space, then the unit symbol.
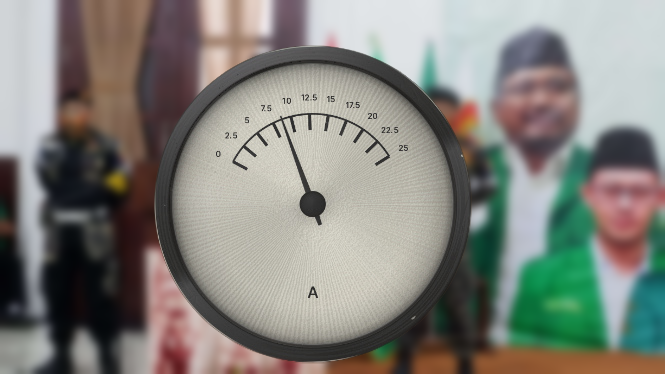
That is 8.75 A
